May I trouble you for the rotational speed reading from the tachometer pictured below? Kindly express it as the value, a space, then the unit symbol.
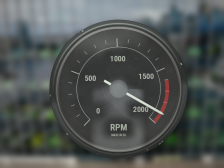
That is 1900 rpm
